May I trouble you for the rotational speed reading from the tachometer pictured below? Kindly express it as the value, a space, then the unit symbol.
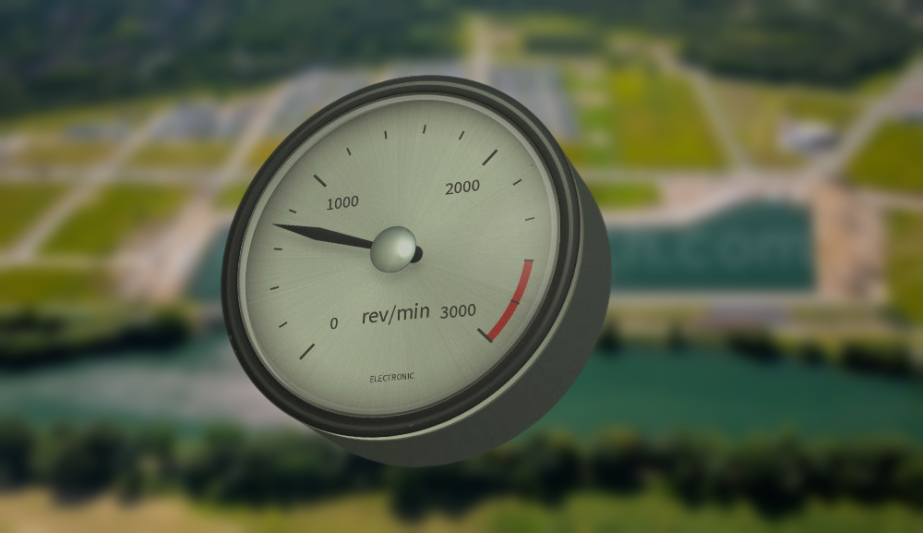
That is 700 rpm
